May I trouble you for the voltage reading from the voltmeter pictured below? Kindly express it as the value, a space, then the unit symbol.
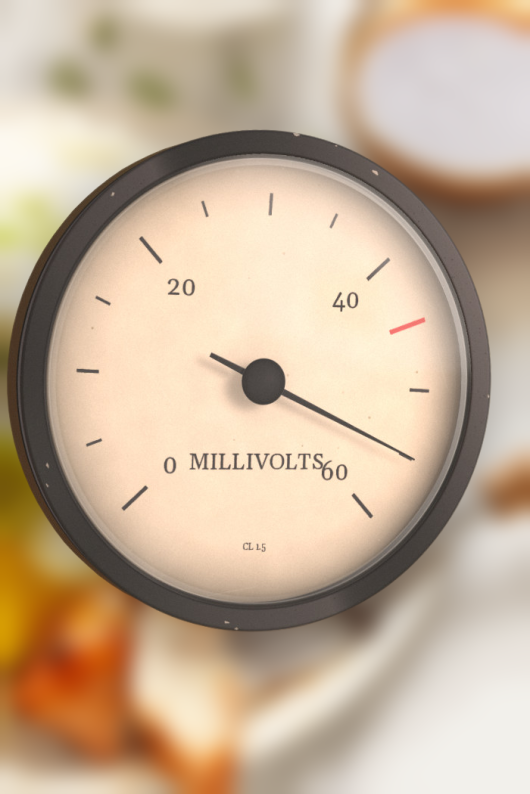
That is 55 mV
